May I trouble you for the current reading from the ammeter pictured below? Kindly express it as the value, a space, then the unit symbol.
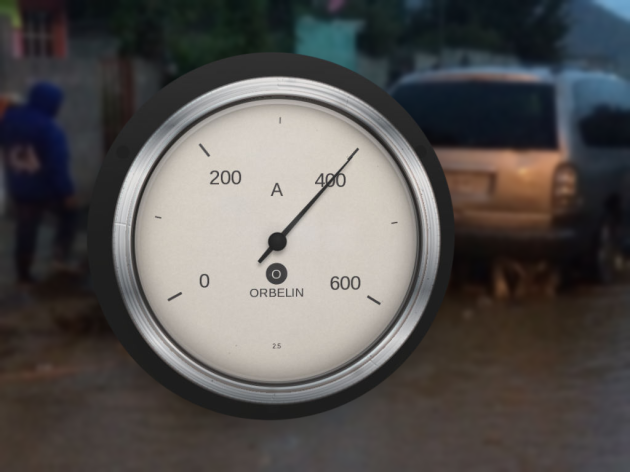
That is 400 A
